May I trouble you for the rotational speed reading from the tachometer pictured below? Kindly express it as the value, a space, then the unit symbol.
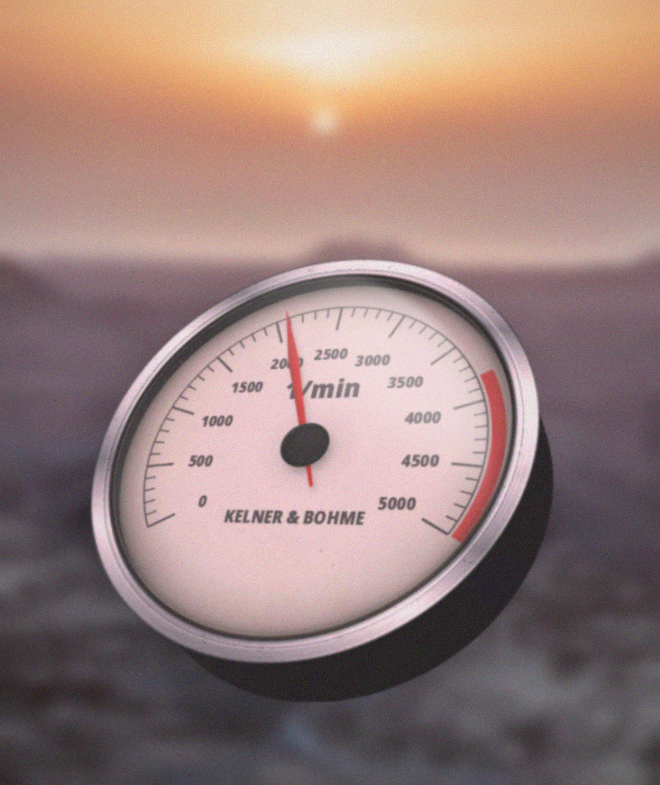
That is 2100 rpm
